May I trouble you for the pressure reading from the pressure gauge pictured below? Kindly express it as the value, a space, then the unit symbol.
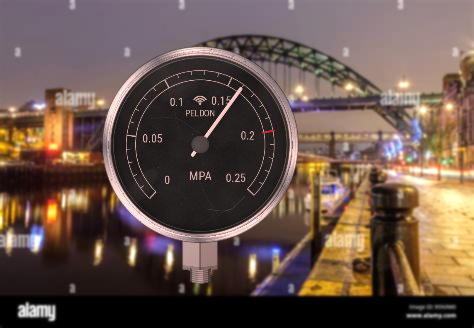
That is 0.16 MPa
